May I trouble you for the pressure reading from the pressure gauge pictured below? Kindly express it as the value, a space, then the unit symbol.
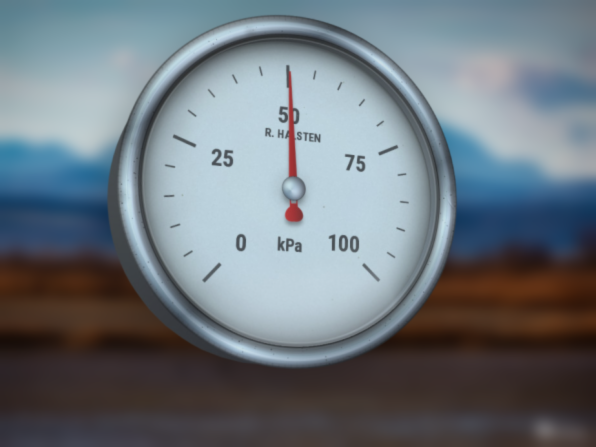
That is 50 kPa
